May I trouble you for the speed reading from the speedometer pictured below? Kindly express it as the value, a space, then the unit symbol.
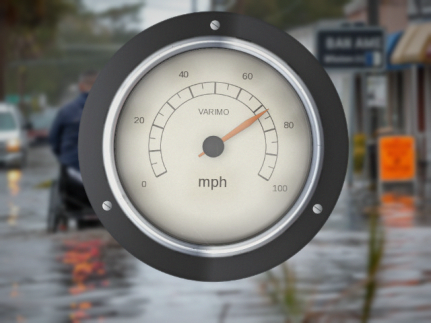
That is 72.5 mph
